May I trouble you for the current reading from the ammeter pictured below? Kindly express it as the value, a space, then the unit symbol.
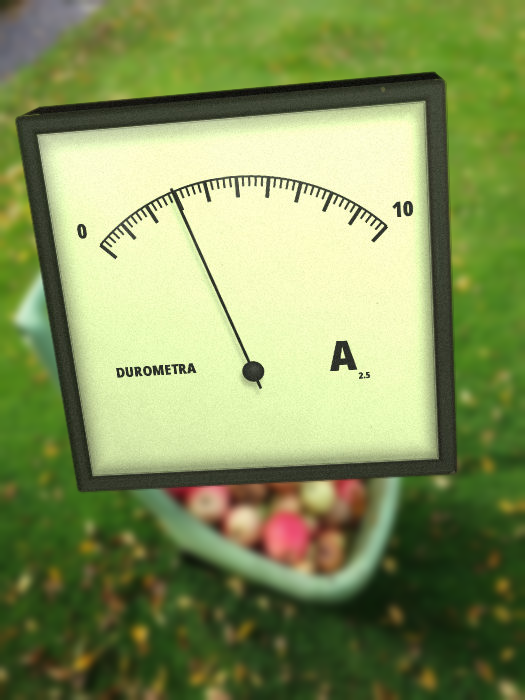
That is 3 A
